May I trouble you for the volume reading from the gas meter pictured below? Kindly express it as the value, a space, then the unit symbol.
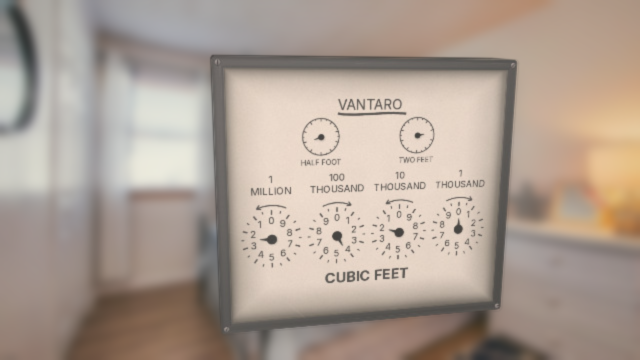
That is 242000 ft³
